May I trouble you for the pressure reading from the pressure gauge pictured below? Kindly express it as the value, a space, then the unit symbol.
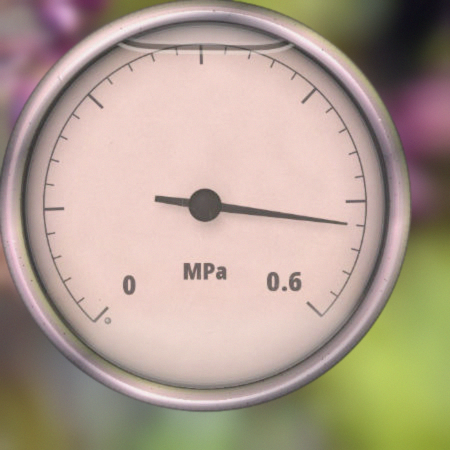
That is 0.52 MPa
